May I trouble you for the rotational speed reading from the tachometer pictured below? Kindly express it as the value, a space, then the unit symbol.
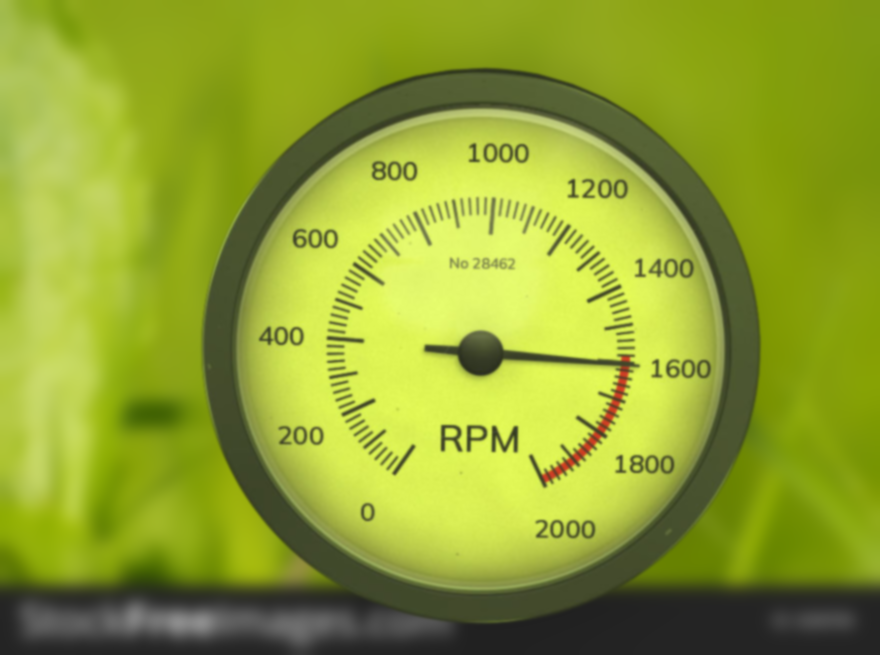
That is 1600 rpm
